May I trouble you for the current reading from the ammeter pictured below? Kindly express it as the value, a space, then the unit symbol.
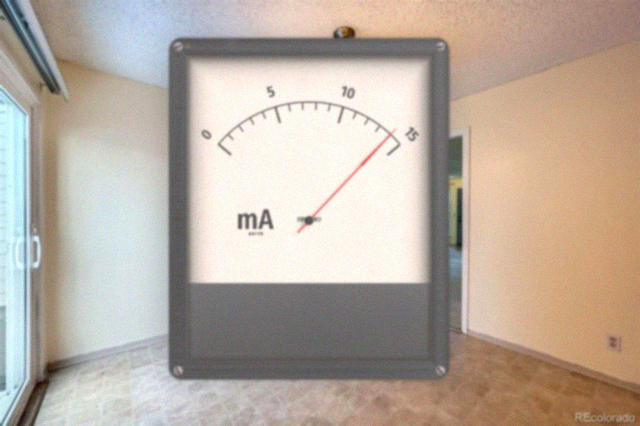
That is 14 mA
